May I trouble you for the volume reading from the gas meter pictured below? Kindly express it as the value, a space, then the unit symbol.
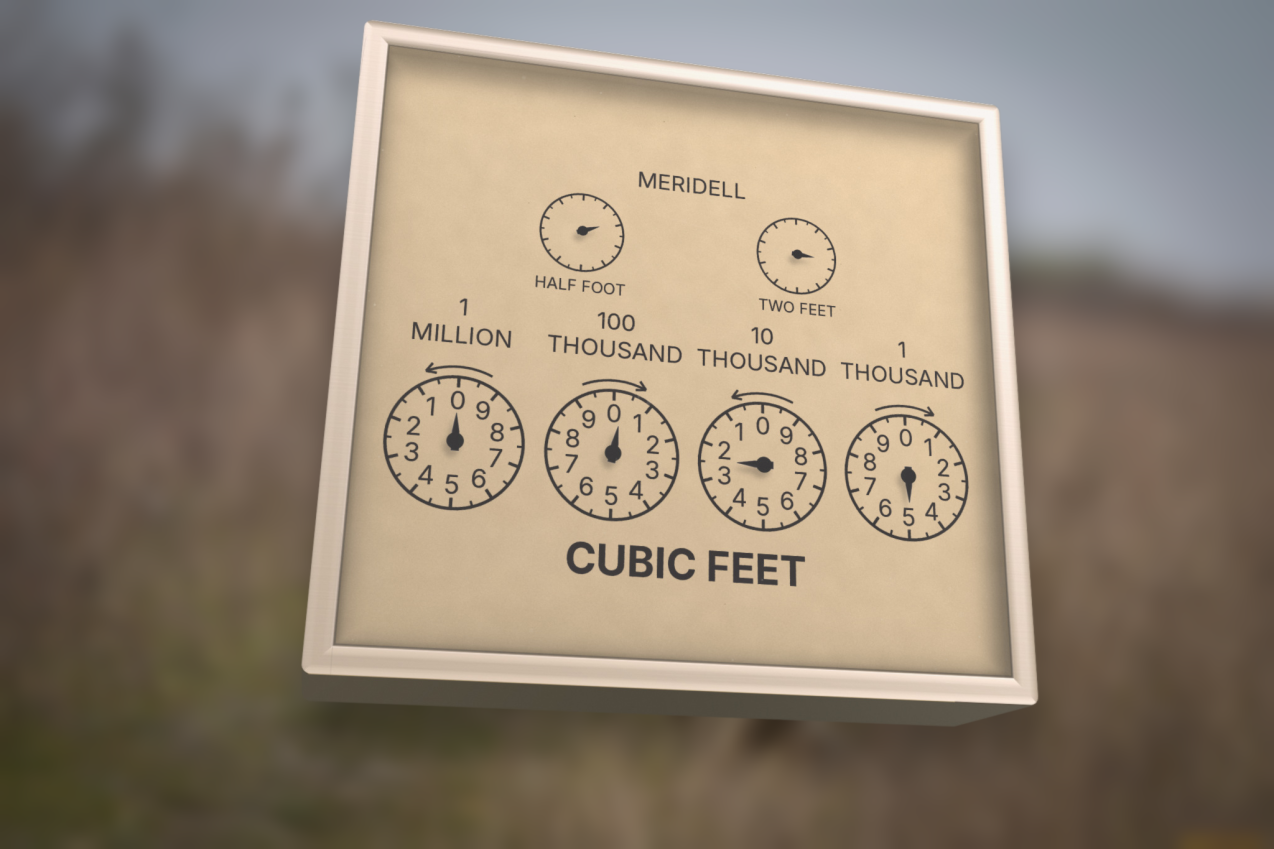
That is 2500 ft³
